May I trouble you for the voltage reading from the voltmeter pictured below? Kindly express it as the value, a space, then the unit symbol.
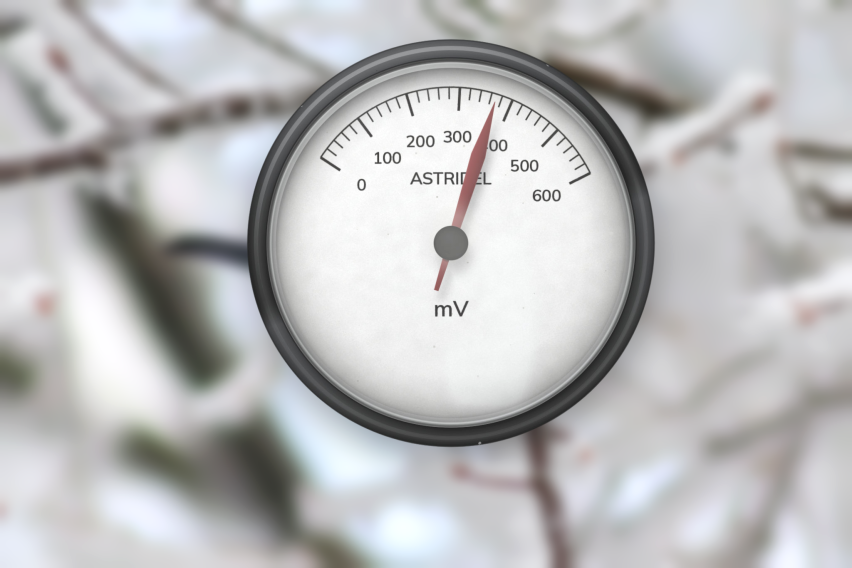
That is 370 mV
